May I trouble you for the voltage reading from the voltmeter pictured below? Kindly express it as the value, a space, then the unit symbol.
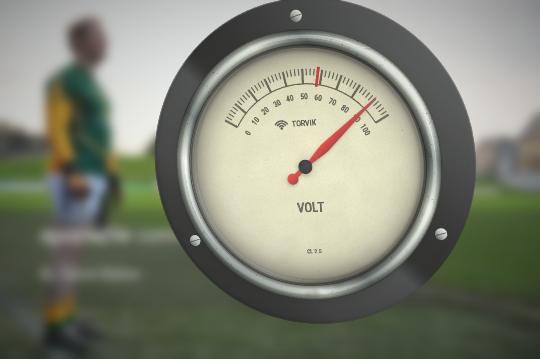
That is 90 V
